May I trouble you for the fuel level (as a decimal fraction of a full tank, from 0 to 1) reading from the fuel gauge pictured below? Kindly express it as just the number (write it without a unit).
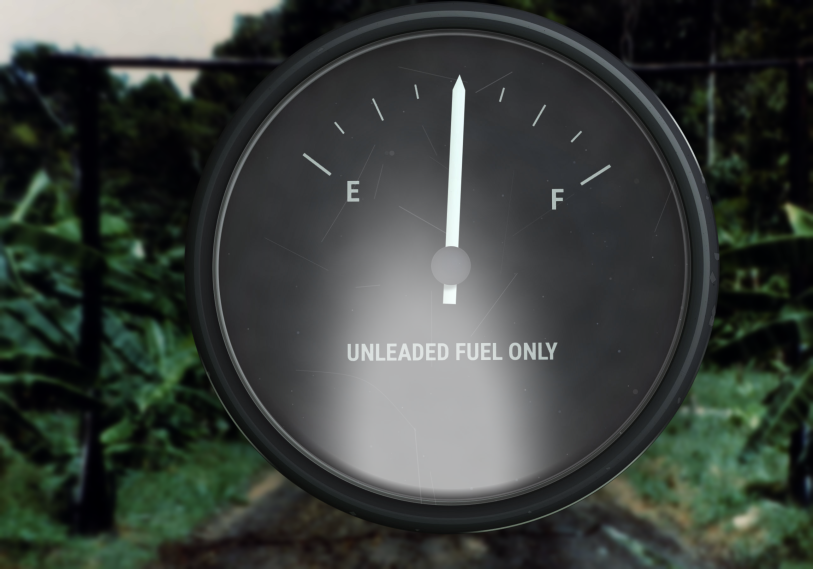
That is 0.5
